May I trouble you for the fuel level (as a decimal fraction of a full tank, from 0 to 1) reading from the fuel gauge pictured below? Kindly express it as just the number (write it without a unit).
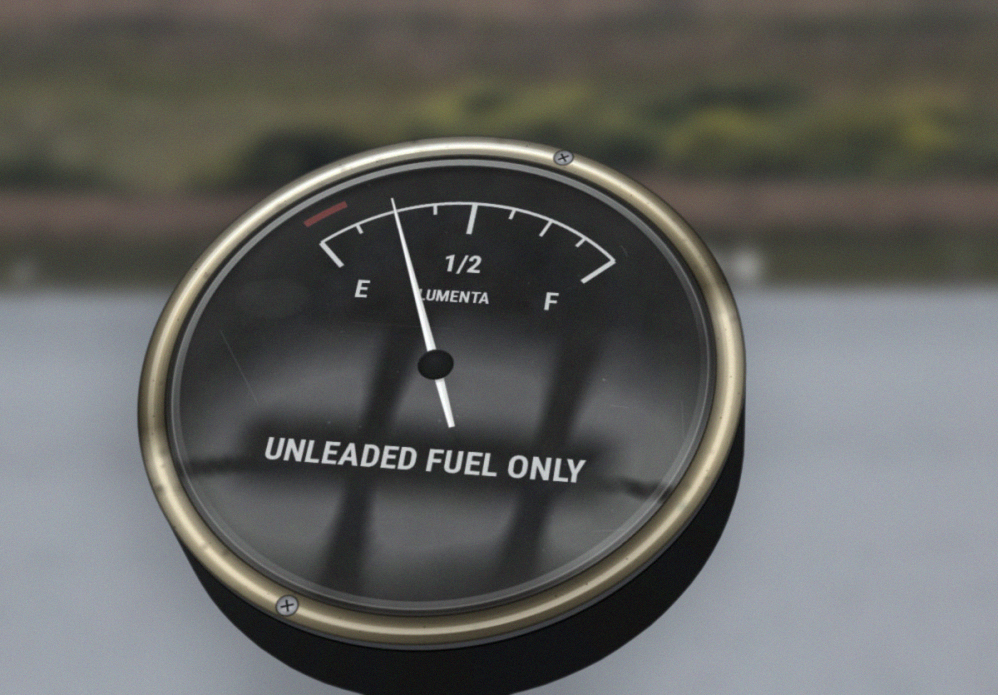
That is 0.25
